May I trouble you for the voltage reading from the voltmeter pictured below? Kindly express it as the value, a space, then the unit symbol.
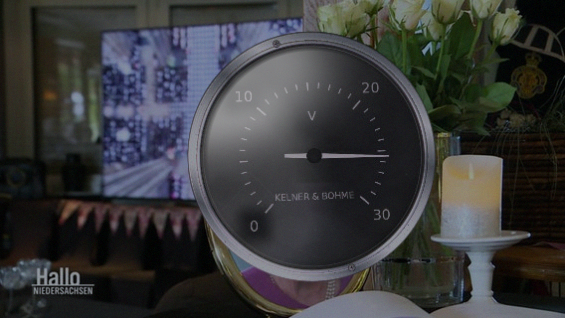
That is 25.5 V
